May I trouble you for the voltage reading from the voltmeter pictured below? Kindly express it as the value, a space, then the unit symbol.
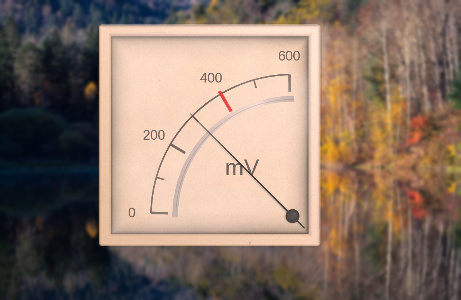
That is 300 mV
